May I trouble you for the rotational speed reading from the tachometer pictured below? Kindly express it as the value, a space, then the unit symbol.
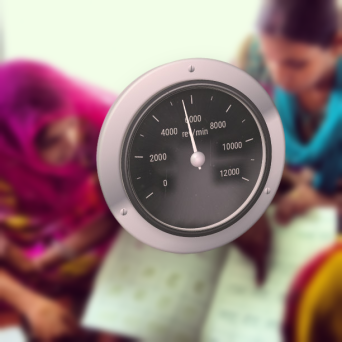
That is 5500 rpm
